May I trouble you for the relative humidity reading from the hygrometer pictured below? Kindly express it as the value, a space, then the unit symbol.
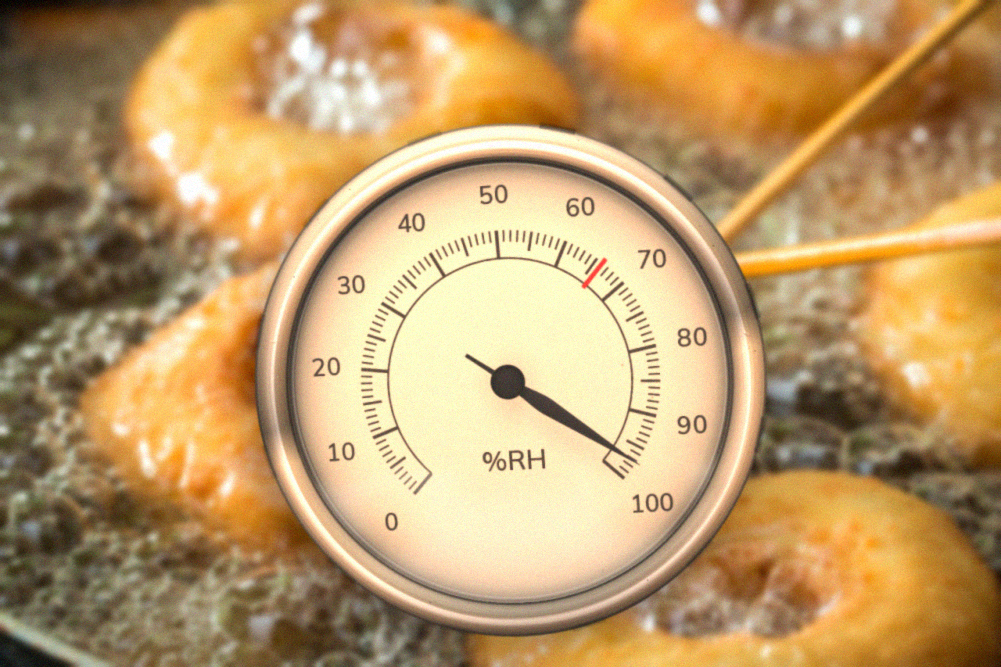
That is 97 %
